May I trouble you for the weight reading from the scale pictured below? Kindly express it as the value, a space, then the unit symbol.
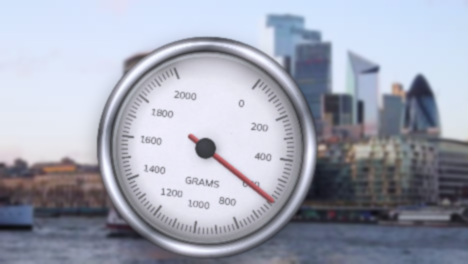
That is 600 g
